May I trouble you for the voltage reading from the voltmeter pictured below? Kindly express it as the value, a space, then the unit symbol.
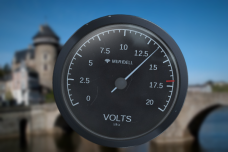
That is 13.5 V
